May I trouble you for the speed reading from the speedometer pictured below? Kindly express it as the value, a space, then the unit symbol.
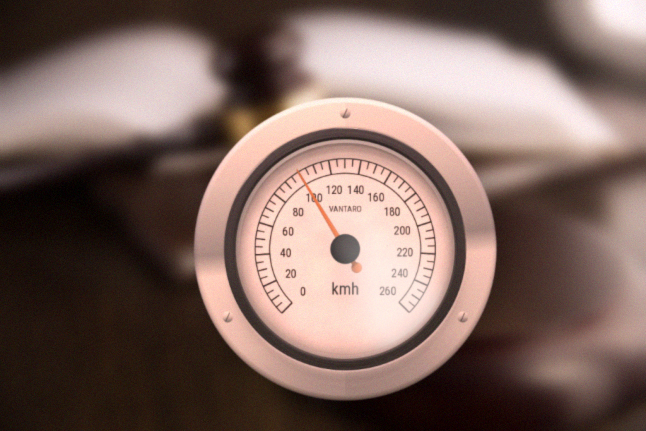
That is 100 km/h
